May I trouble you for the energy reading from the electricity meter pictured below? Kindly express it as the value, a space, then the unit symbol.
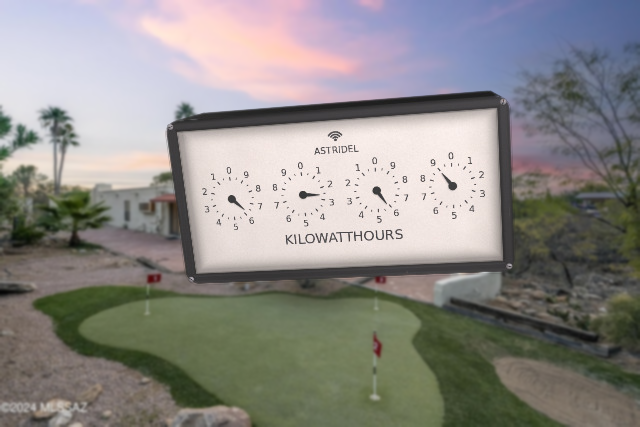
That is 6259 kWh
